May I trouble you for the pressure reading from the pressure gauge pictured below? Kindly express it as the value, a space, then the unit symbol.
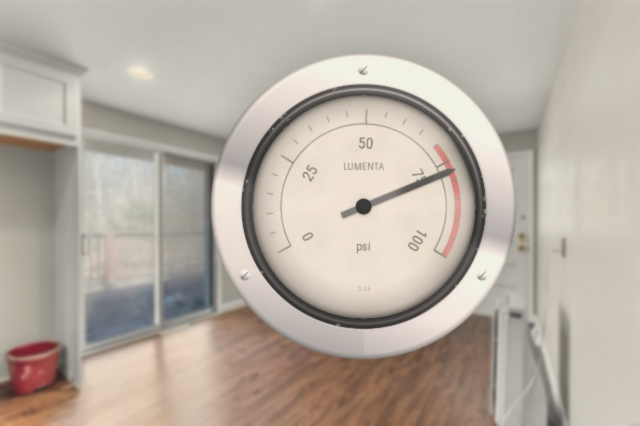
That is 77.5 psi
